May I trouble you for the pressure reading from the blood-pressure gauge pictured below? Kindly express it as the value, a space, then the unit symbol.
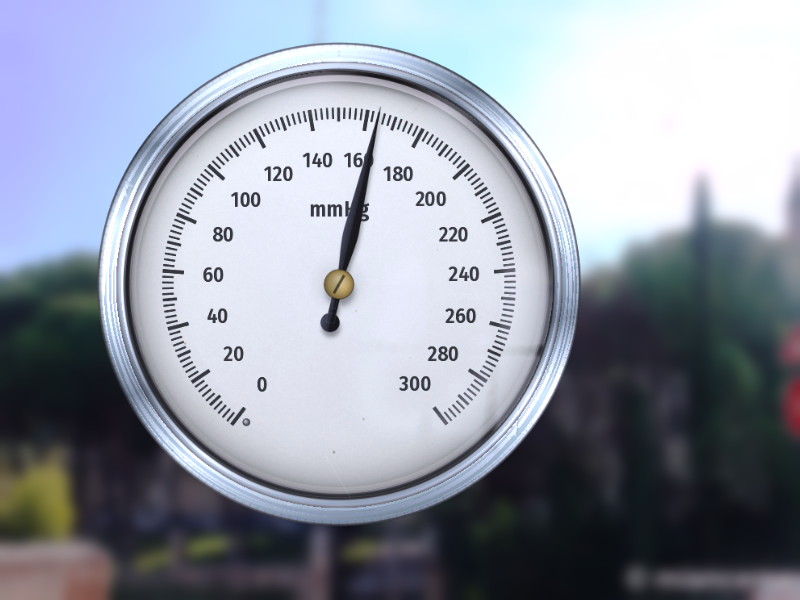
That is 164 mmHg
